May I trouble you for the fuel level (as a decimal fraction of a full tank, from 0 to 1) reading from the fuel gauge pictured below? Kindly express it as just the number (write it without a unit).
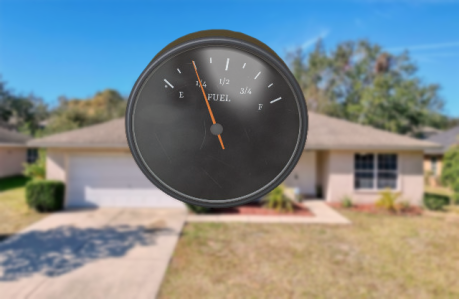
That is 0.25
